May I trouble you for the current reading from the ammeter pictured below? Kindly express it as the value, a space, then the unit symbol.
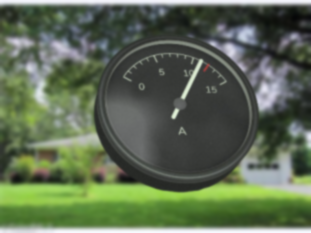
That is 11 A
